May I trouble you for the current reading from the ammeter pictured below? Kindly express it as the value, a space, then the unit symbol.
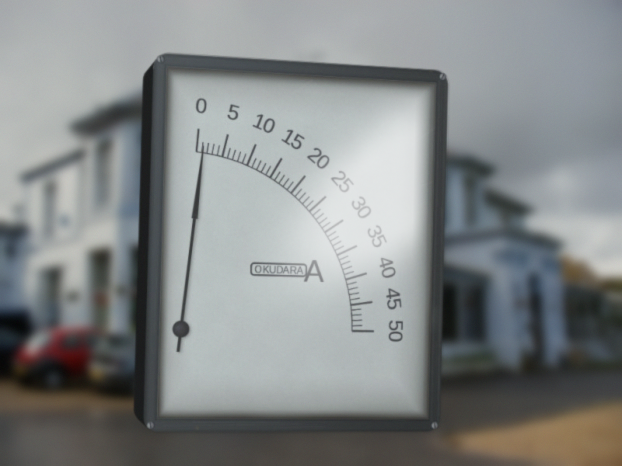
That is 1 A
